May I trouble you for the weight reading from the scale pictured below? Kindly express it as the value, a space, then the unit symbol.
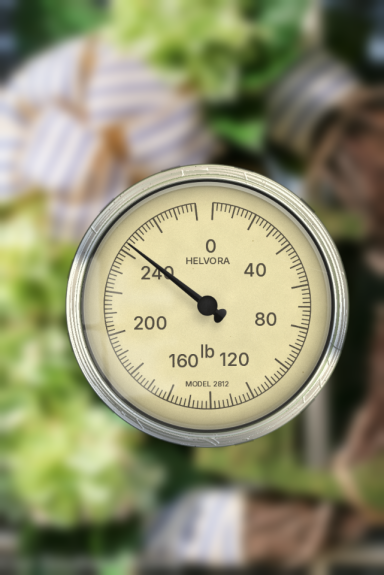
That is 244 lb
